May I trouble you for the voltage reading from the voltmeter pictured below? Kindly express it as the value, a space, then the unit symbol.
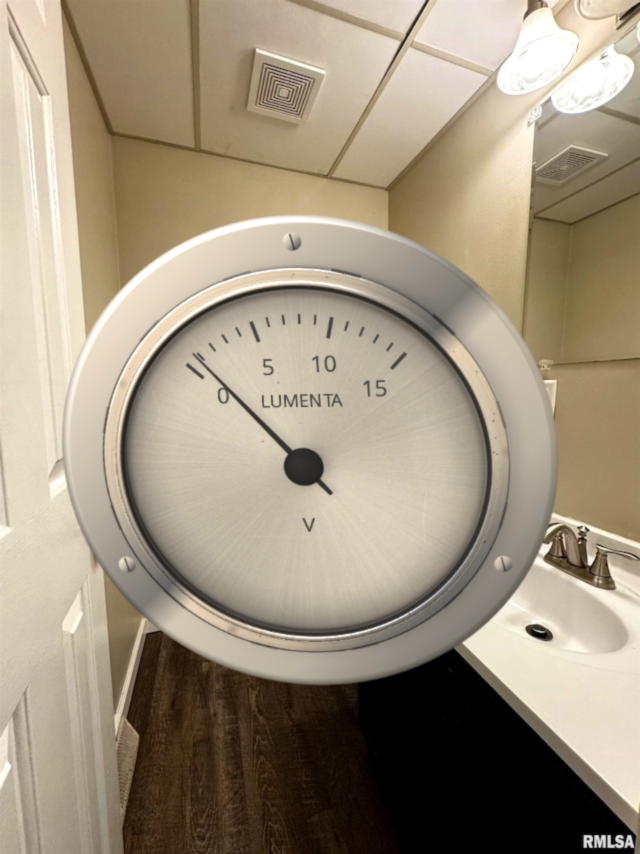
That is 1 V
